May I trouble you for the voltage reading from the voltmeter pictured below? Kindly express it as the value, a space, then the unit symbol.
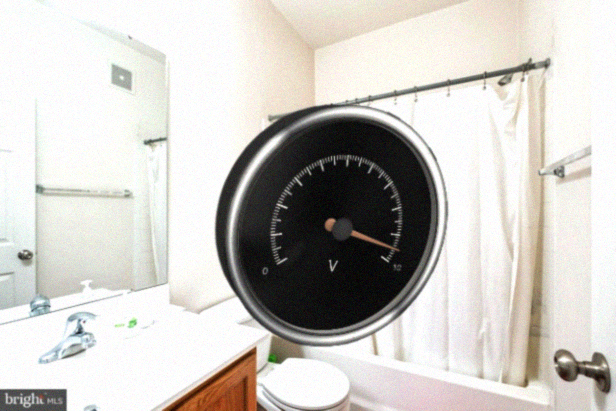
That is 9.5 V
